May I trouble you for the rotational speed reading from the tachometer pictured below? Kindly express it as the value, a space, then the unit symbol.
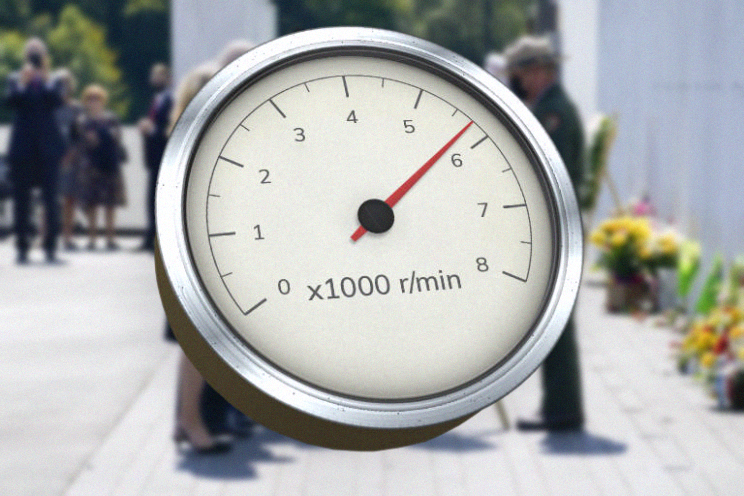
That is 5750 rpm
